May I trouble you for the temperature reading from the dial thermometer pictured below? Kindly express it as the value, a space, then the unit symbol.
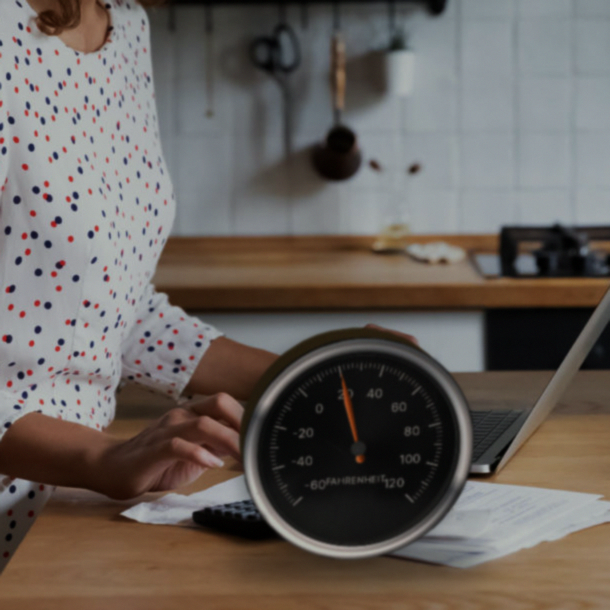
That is 20 °F
